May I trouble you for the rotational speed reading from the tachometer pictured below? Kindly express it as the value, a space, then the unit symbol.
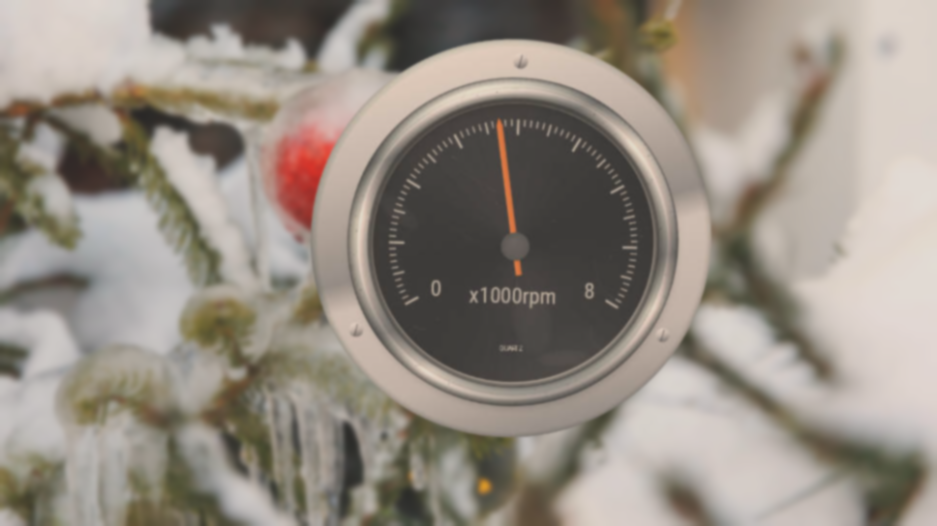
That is 3700 rpm
